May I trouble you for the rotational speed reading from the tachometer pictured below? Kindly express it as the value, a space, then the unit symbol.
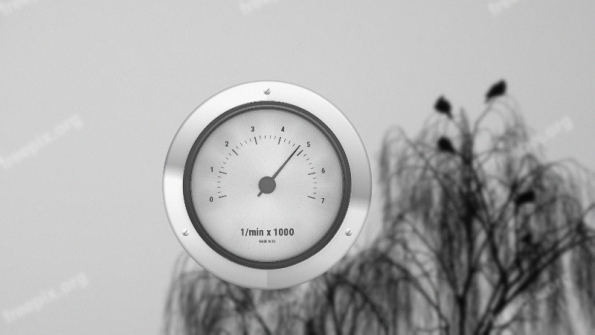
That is 4800 rpm
